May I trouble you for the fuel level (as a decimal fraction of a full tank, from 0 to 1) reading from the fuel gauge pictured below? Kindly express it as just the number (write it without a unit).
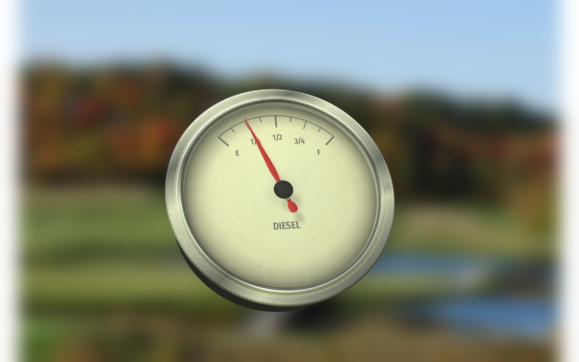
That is 0.25
